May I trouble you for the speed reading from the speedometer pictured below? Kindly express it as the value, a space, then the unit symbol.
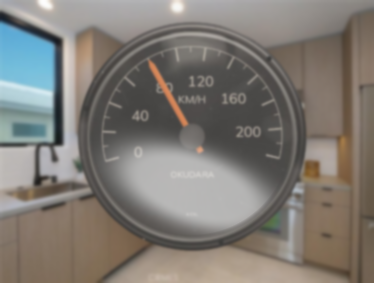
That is 80 km/h
